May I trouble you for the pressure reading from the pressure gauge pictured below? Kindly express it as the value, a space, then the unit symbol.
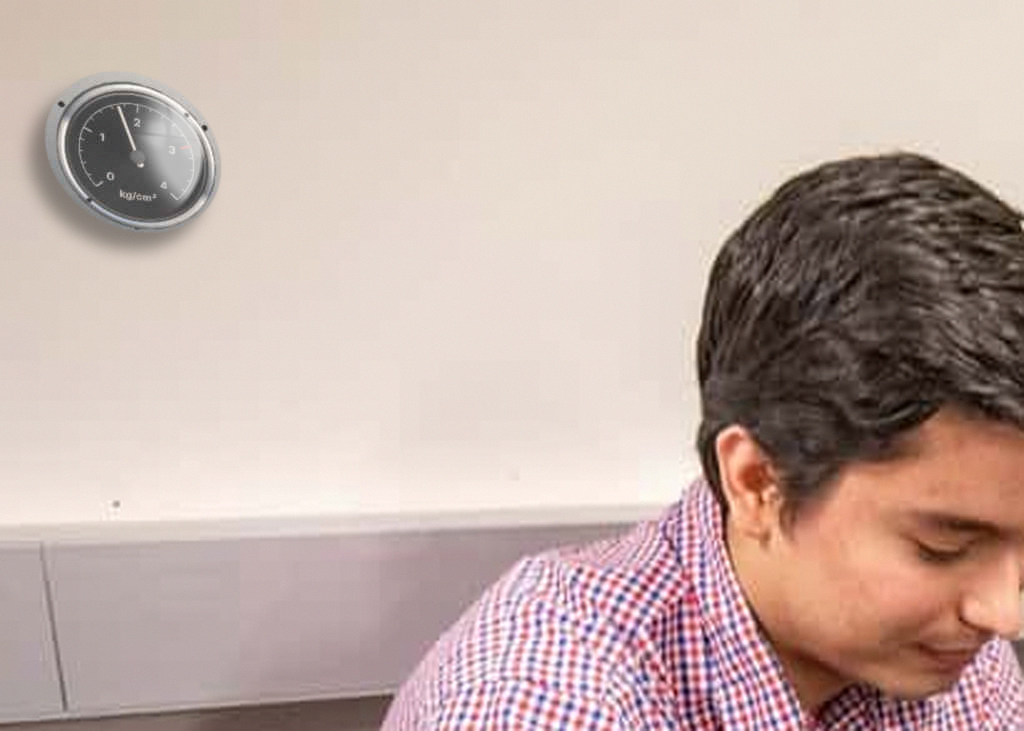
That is 1.7 kg/cm²
